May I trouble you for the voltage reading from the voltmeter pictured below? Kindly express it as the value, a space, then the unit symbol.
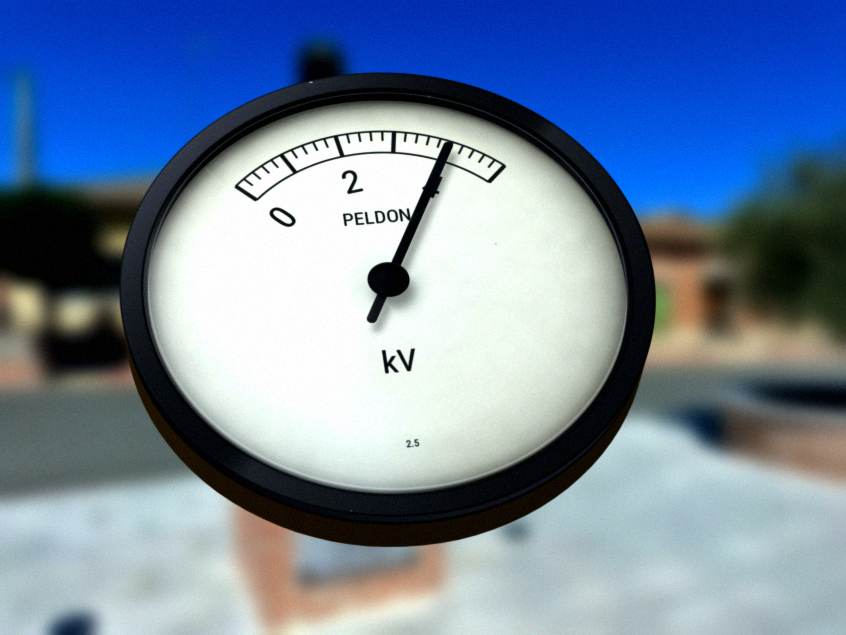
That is 4 kV
